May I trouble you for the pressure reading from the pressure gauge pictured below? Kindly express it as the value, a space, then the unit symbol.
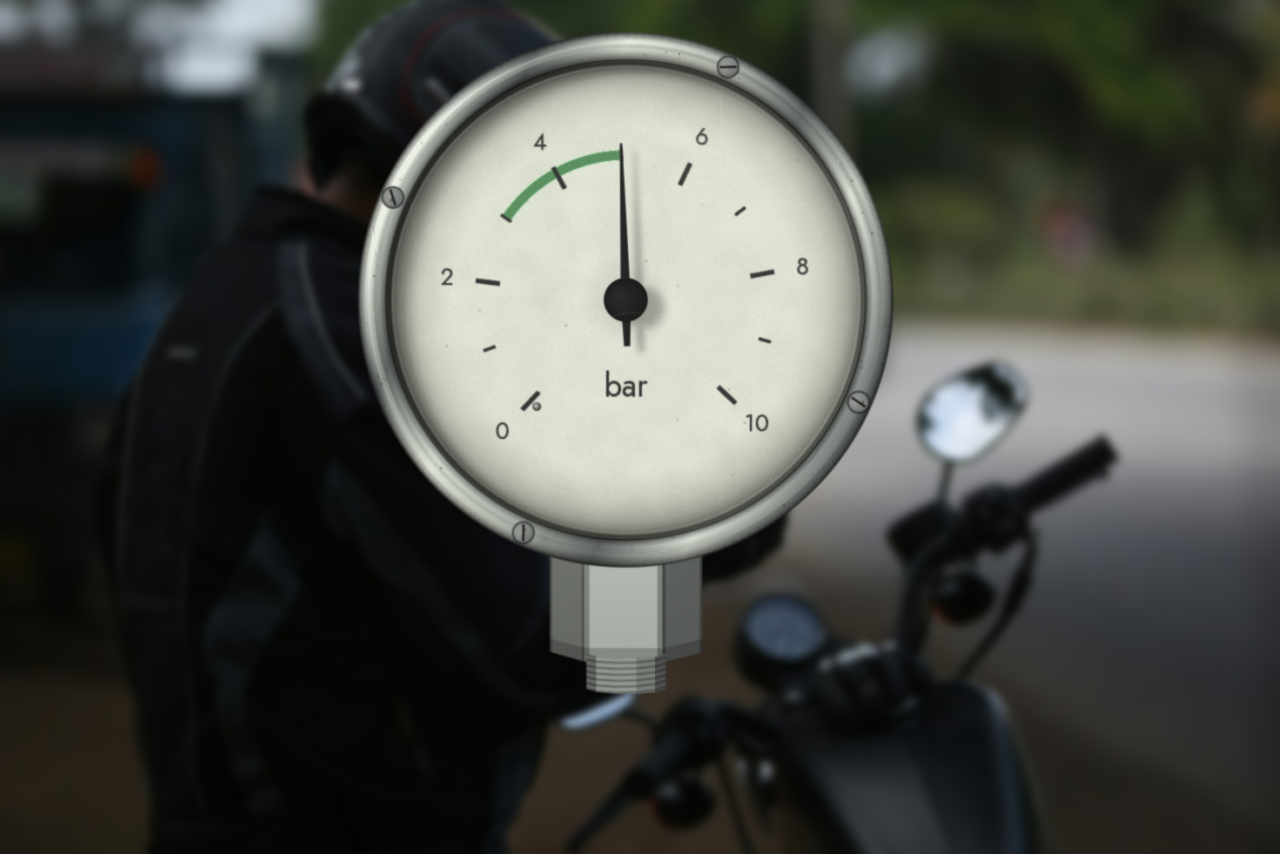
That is 5 bar
